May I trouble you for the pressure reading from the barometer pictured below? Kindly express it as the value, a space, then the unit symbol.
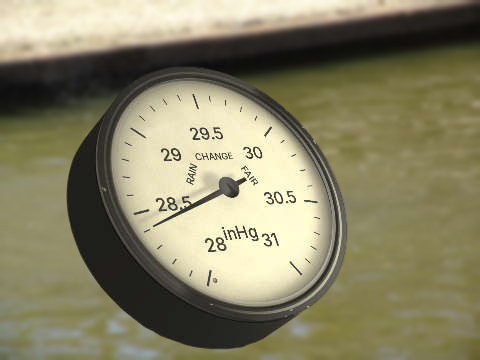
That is 28.4 inHg
